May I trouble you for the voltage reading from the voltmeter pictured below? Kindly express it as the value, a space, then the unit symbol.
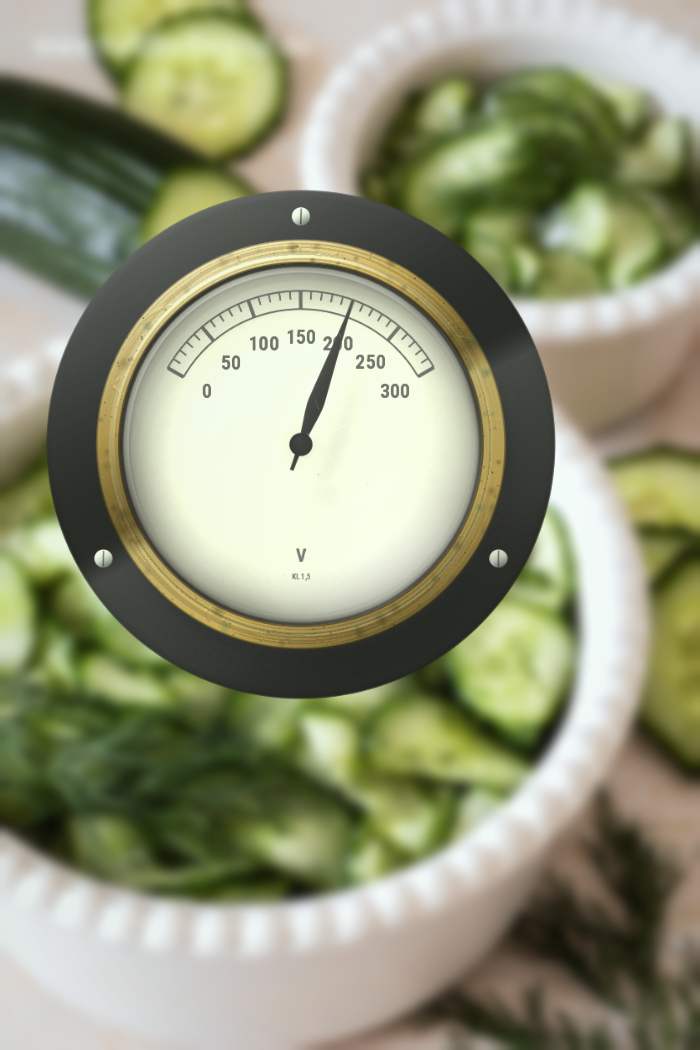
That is 200 V
